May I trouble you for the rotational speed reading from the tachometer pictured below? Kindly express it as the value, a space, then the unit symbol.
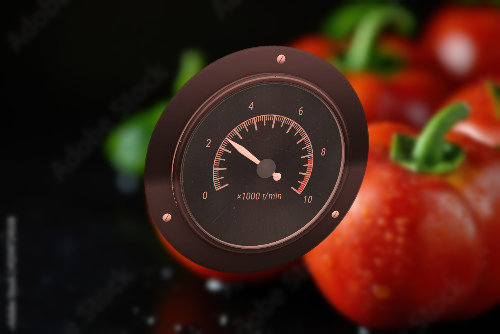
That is 2500 rpm
